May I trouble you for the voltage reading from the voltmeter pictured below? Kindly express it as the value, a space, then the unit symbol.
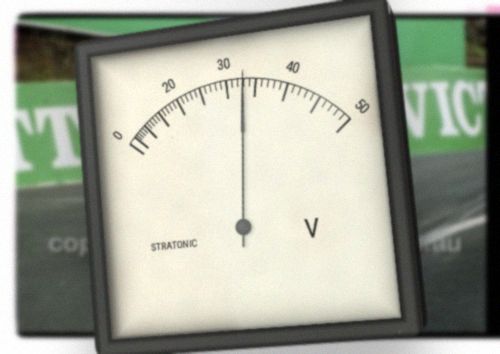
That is 33 V
